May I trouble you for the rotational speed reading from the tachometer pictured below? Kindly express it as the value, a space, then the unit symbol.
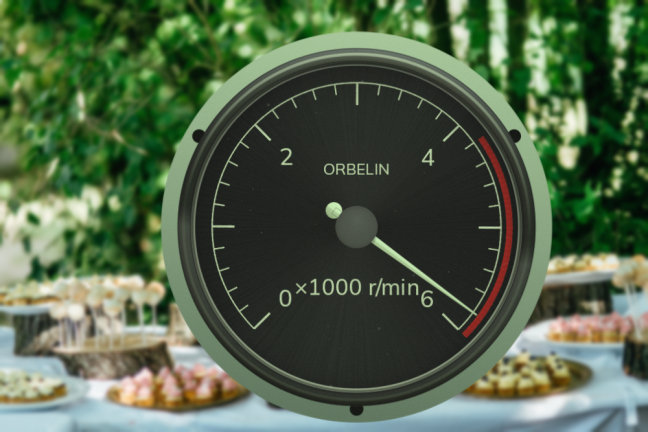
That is 5800 rpm
